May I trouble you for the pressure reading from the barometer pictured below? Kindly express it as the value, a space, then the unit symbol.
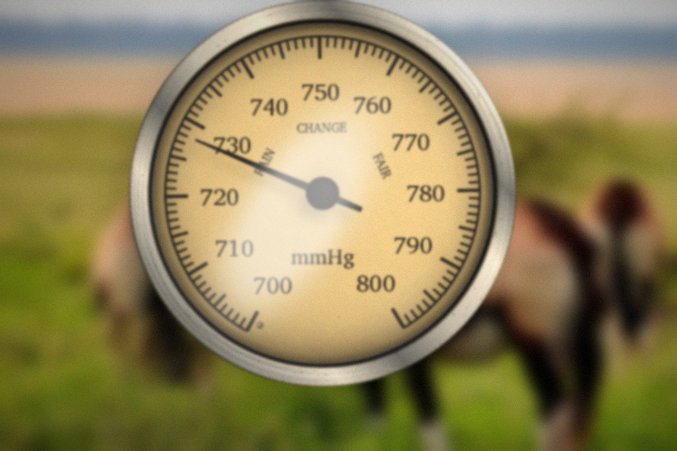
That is 728 mmHg
